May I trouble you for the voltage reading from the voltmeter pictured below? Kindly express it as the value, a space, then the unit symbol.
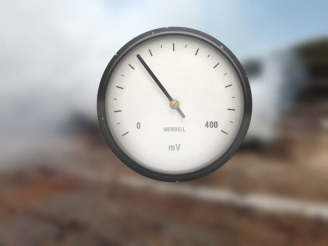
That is 140 mV
